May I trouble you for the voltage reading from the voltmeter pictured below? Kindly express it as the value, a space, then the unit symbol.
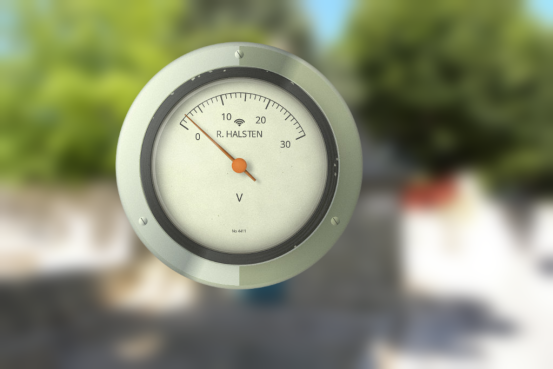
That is 2 V
